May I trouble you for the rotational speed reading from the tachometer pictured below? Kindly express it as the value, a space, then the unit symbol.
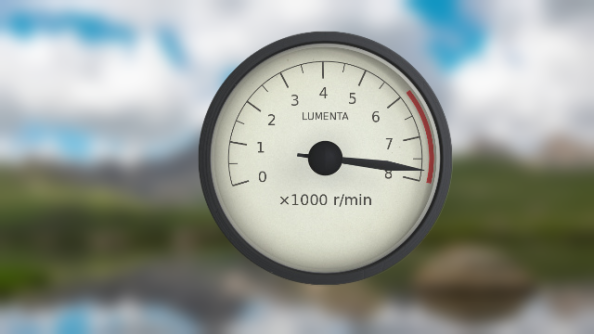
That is 7750 rpm
